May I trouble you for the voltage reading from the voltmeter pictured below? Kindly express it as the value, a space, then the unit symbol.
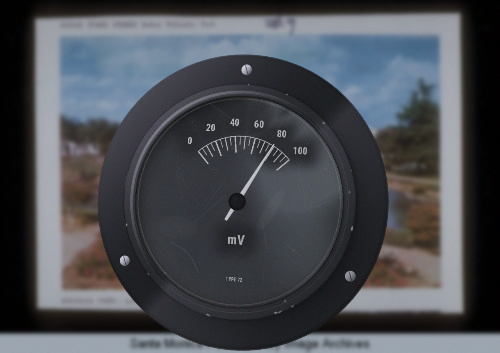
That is 80 mV
